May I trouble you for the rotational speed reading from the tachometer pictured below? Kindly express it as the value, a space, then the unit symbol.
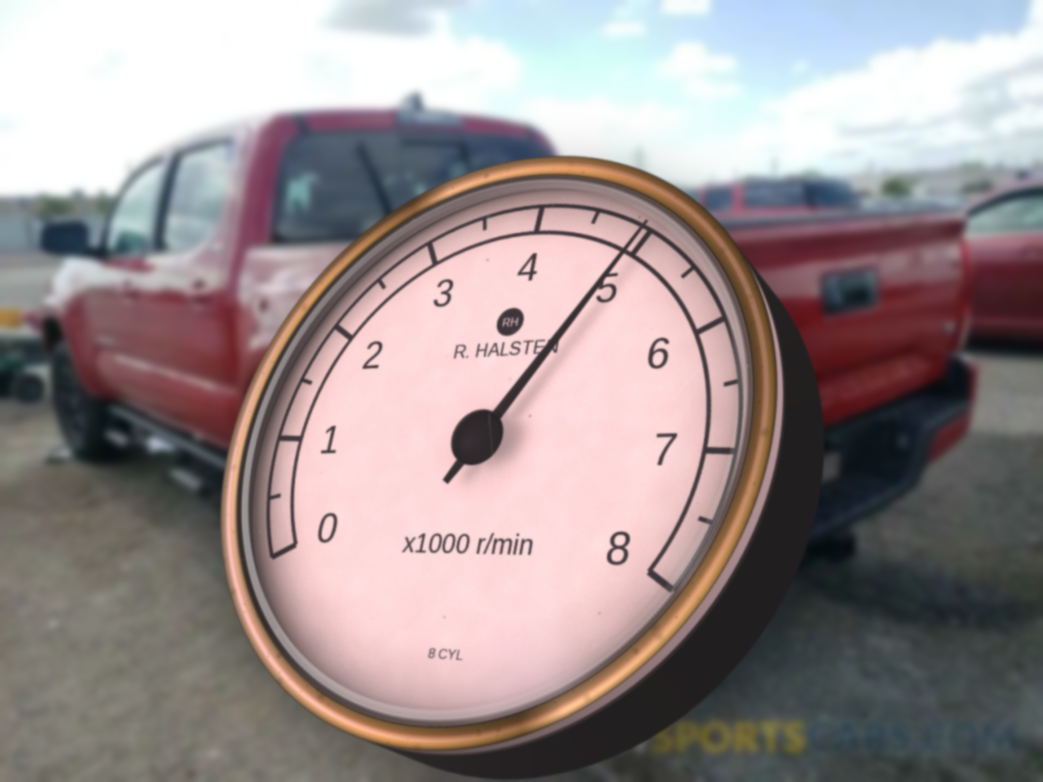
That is 5000 rpm
